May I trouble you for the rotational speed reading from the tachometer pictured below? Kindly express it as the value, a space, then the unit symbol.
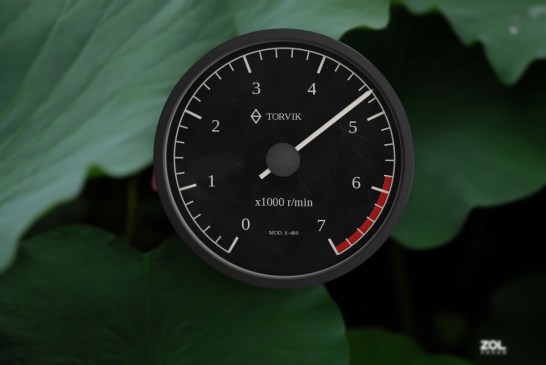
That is 4700 rpm
